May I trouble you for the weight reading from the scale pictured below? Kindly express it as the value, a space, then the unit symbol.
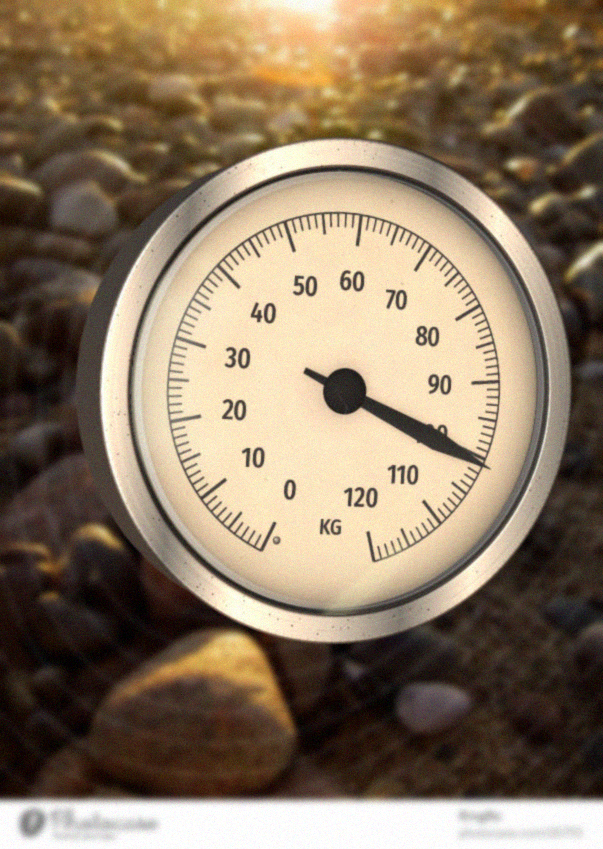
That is 101 kg
